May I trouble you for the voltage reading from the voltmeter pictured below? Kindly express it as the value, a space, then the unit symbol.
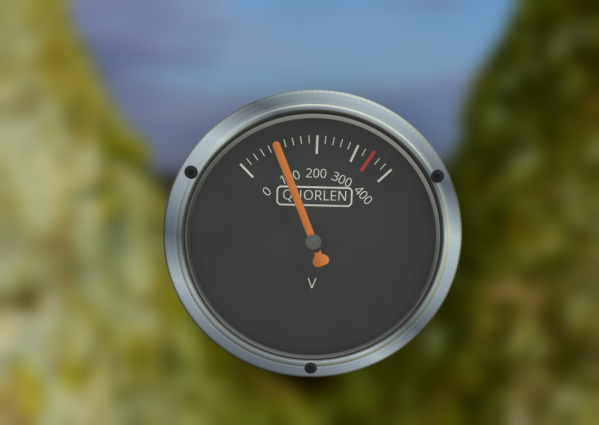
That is 100 V
